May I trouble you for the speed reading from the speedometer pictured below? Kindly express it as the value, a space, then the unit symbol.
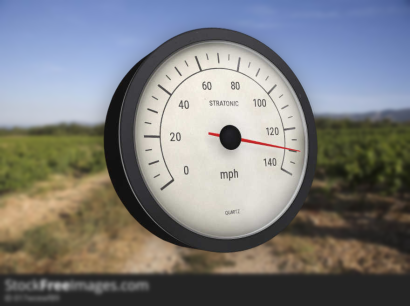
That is 130 mph
